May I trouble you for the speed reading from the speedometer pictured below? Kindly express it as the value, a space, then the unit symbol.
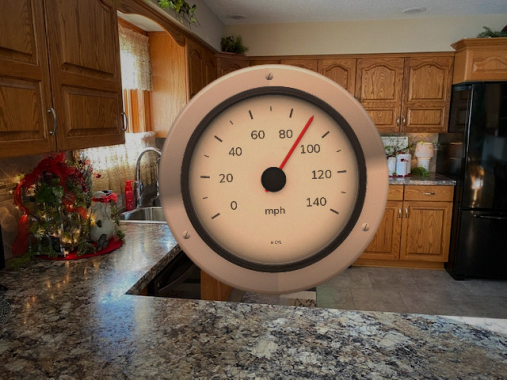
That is 90 mph
